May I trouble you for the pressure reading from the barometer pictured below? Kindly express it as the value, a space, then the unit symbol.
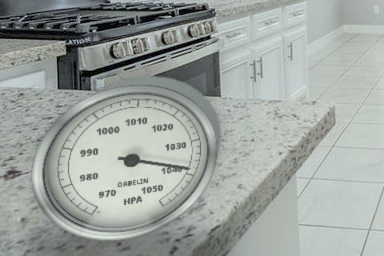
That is 1038 hPa
